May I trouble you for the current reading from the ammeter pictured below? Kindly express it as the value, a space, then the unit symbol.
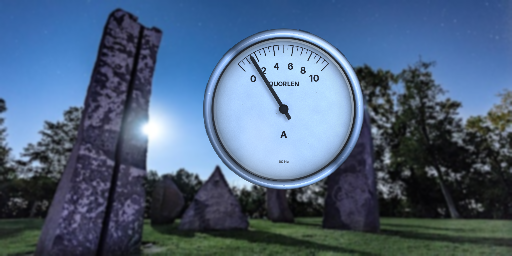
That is 1.5 A
